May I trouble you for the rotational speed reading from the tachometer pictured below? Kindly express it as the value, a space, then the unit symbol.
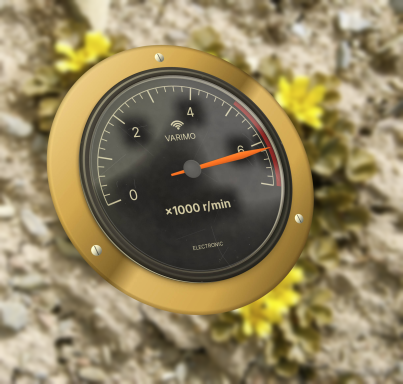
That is 6200 rpm
